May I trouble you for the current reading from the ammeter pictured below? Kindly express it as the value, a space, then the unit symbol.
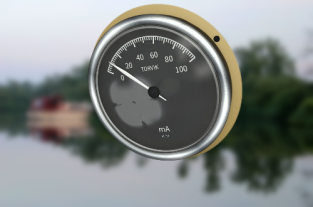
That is 10 mA
